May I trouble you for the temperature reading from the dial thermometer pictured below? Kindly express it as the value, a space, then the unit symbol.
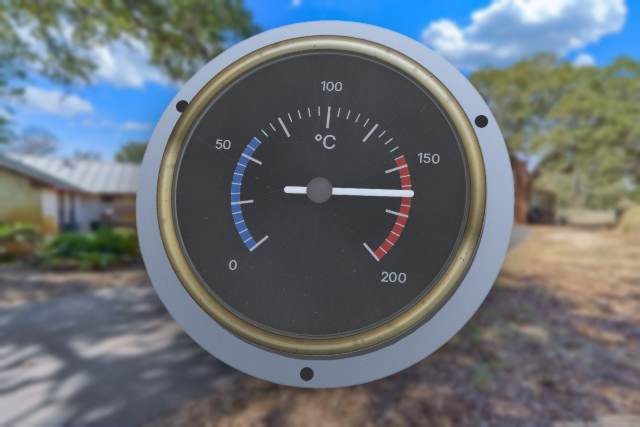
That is 165 °C
